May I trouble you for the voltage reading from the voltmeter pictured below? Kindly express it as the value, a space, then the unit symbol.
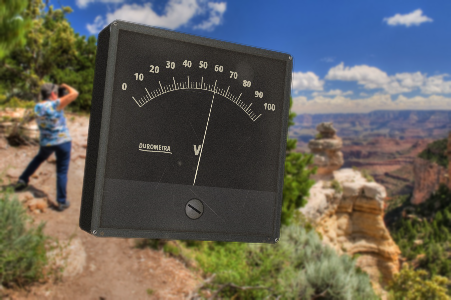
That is 60 V
